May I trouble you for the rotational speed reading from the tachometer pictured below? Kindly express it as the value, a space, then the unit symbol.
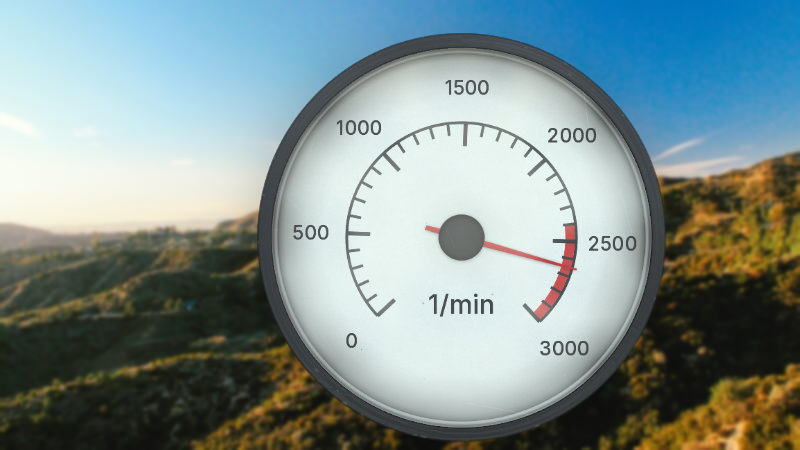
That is 2650 rpm
